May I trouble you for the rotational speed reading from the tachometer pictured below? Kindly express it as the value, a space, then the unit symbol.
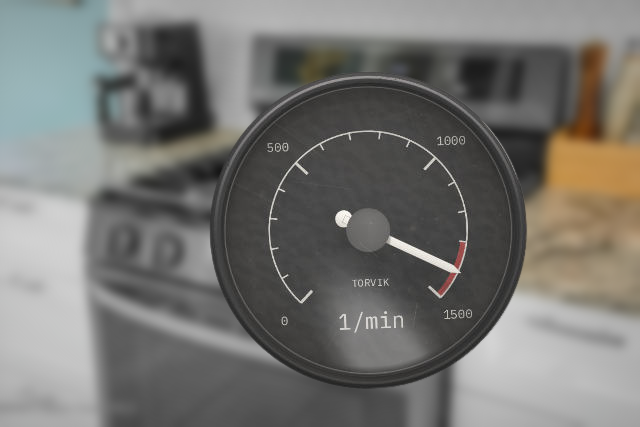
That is 1400 rpm
